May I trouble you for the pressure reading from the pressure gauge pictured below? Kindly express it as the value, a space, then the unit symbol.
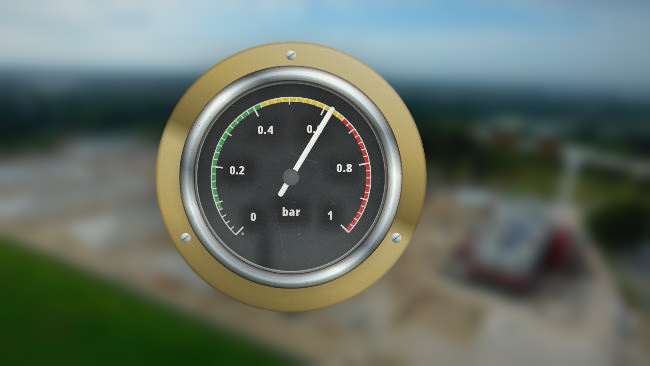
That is 0.62 bar
